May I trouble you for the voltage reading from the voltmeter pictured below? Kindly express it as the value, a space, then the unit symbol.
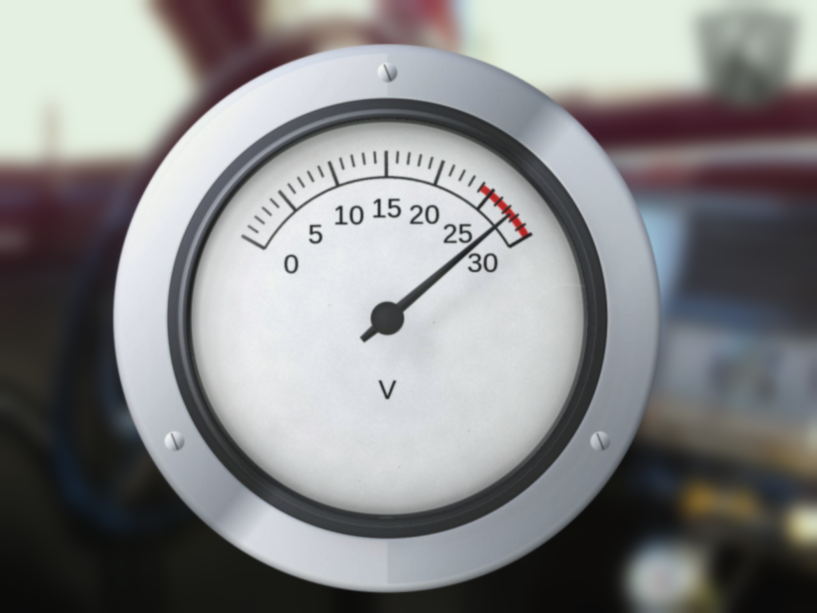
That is 27.5 V
